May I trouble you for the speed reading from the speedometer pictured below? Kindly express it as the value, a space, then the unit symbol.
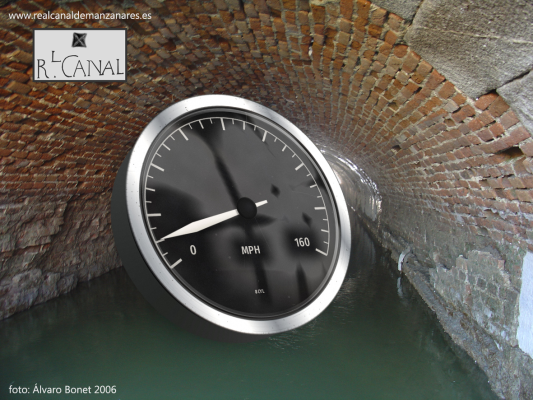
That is 10 mph
